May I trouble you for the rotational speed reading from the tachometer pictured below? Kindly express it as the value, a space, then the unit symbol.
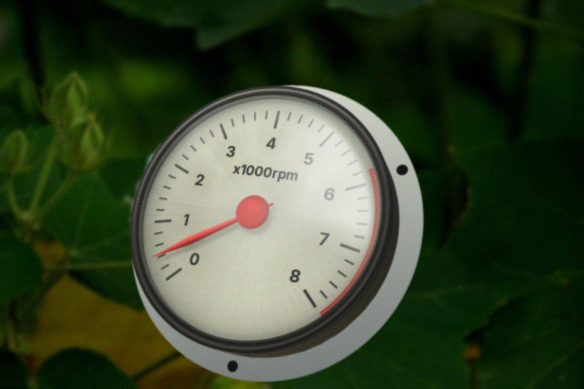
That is 400 rpm
